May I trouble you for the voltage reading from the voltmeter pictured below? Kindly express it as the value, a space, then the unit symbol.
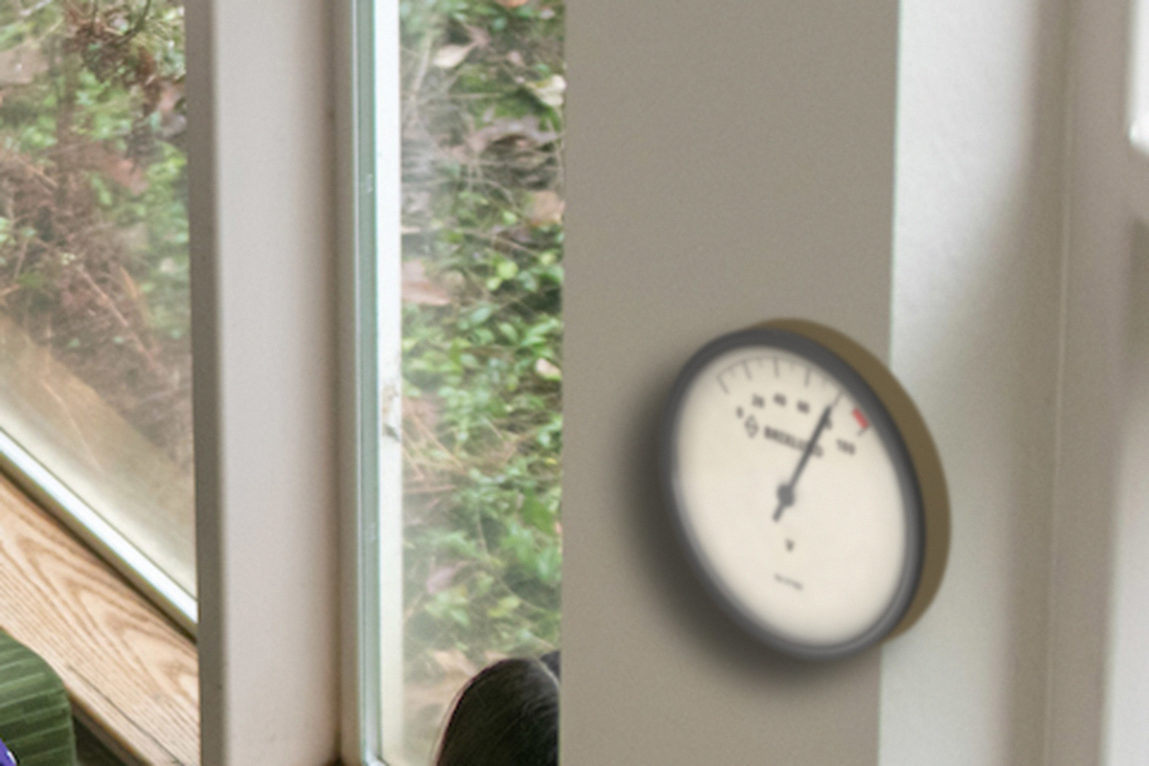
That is 80 V
